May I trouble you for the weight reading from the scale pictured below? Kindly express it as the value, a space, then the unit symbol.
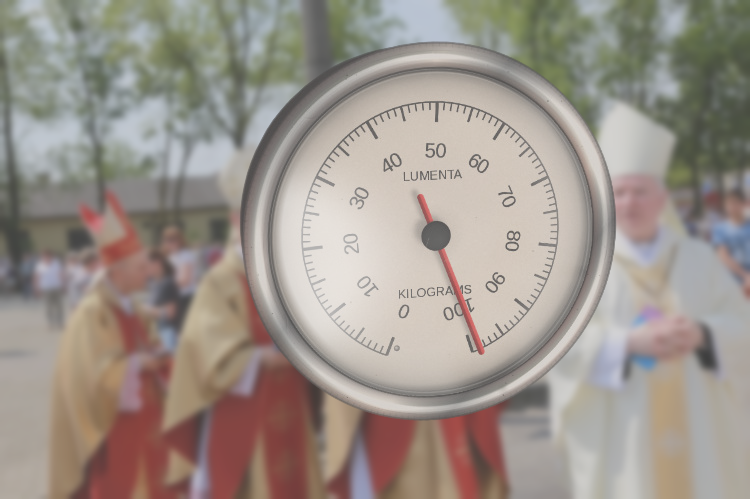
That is 99 kg
